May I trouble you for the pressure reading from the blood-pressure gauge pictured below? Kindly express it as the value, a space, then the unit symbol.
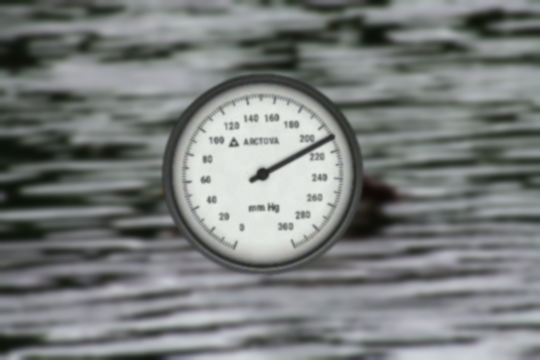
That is 210 mmHg
